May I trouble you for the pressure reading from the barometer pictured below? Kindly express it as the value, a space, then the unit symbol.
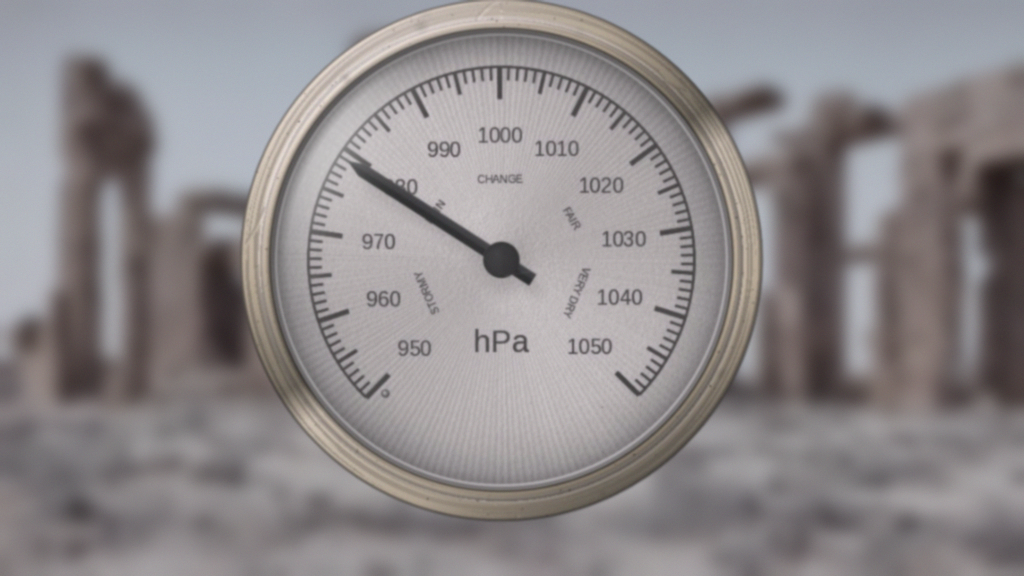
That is 979 hPa
